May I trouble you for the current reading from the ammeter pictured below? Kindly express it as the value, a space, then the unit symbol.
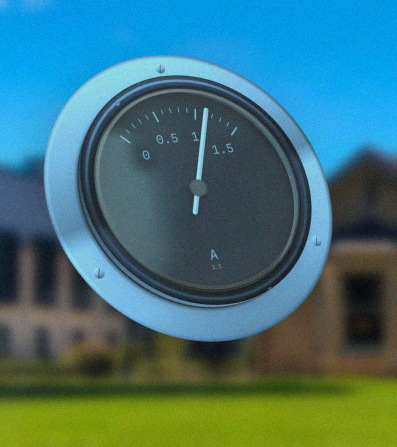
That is 1.1 A
